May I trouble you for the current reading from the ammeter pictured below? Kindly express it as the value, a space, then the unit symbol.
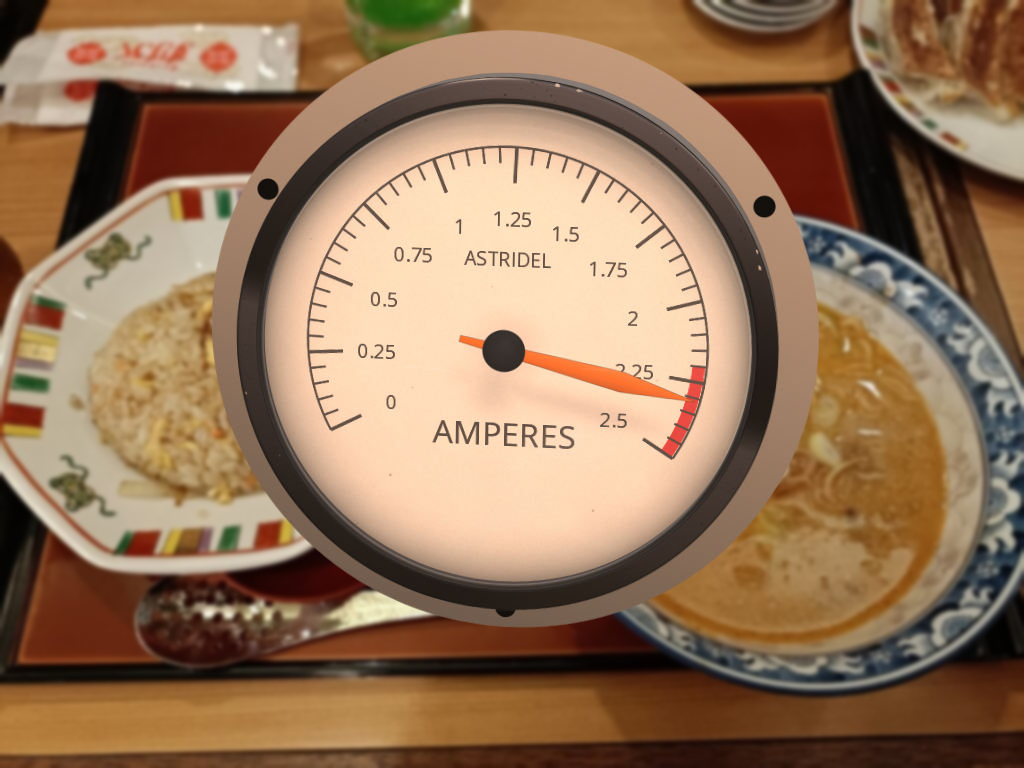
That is 2.3 A
